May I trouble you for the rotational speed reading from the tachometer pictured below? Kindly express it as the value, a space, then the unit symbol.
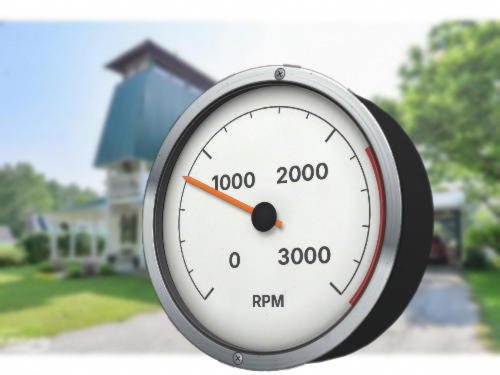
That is 800 rpm
